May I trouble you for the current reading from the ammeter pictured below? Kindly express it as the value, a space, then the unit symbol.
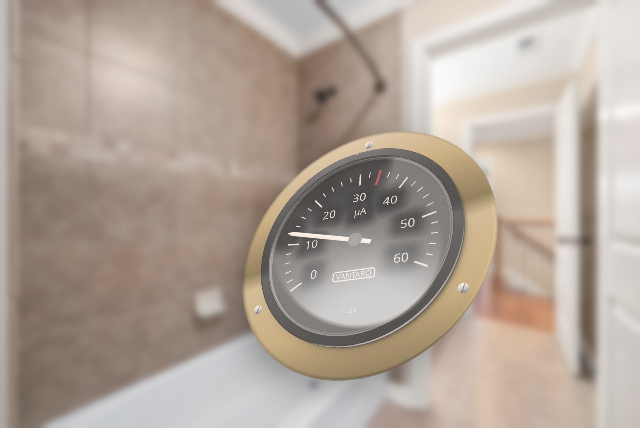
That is 12 µA
